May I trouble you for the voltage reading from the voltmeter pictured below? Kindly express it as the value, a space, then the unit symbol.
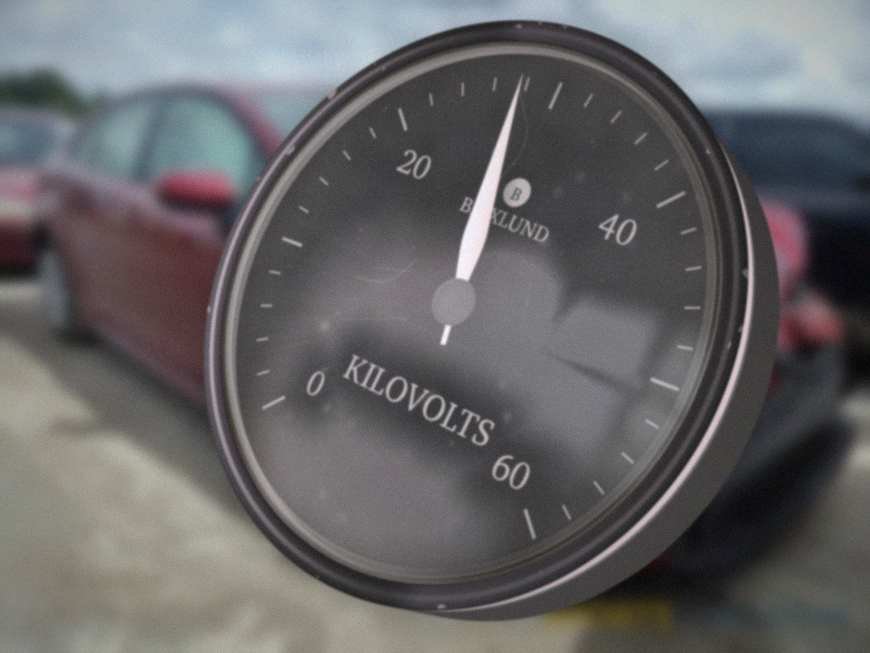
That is 28 kV
